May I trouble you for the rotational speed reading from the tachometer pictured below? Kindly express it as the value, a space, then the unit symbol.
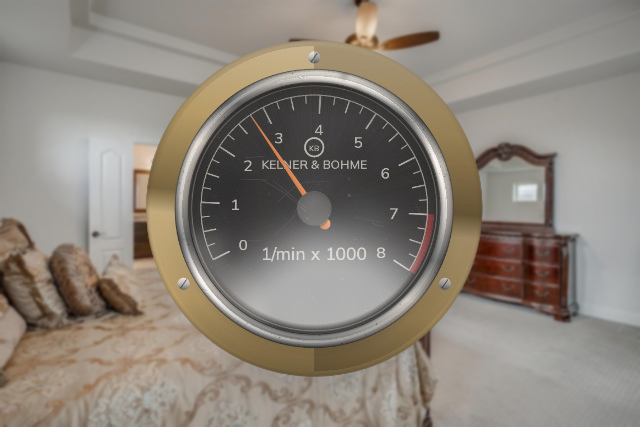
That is 2750 rpm
